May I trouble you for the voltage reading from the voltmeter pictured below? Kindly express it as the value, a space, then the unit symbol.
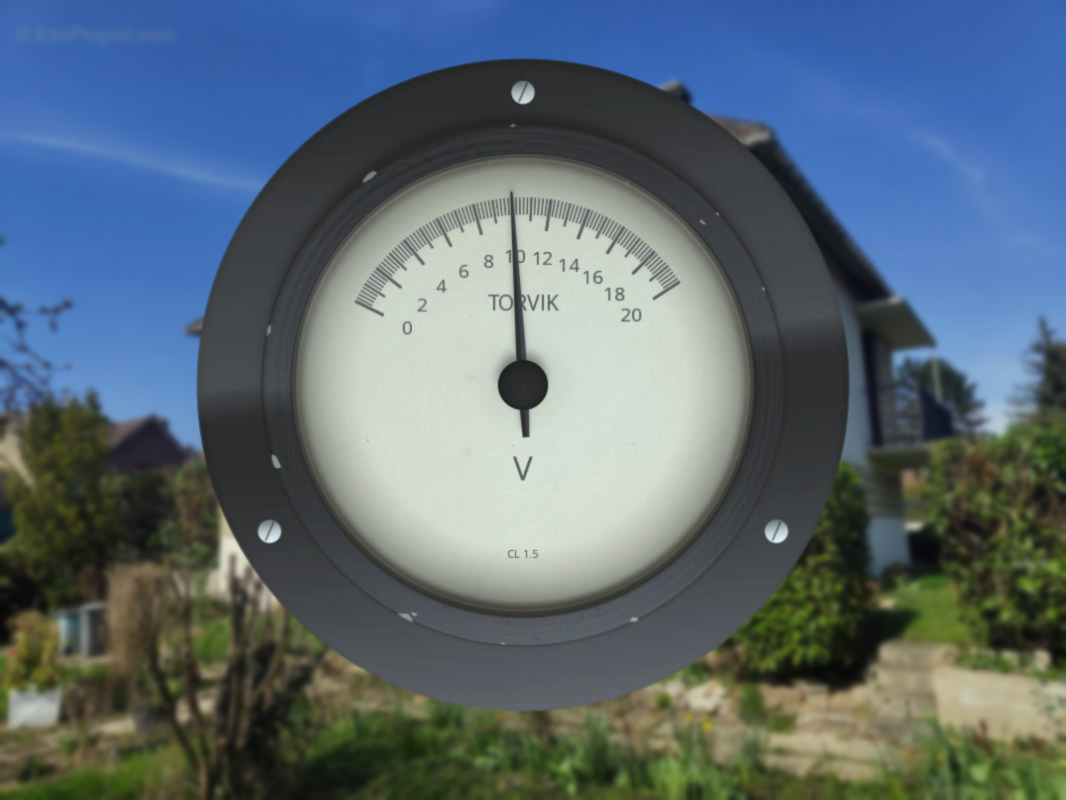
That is 10 V
